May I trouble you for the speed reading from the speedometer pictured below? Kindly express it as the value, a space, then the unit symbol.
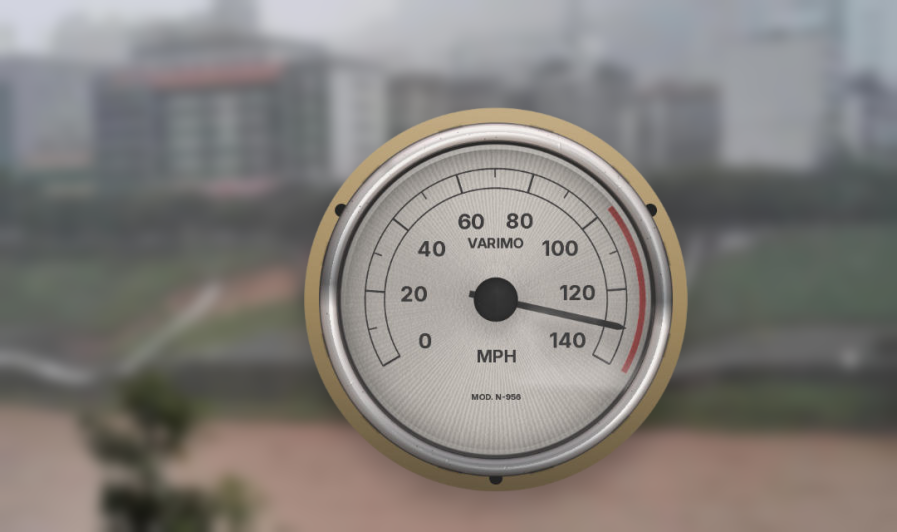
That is 130 mph
